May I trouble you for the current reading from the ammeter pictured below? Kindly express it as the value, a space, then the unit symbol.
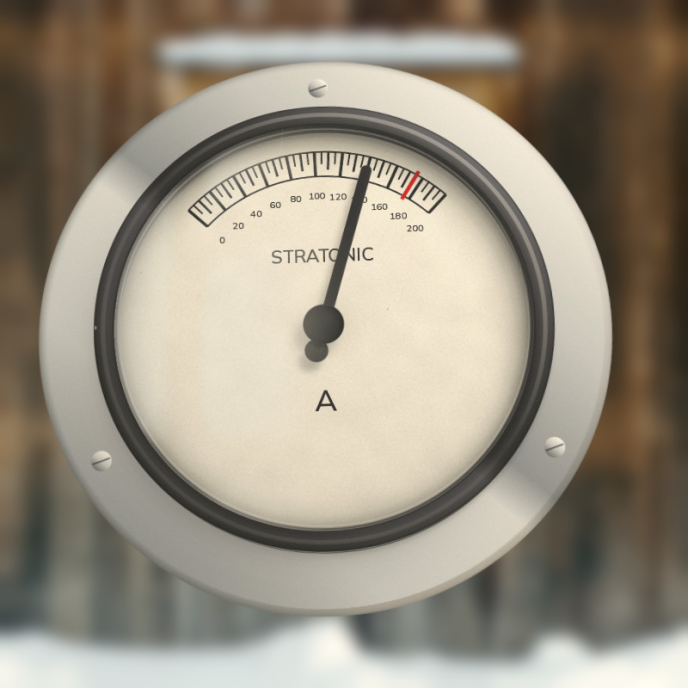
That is 140 A
